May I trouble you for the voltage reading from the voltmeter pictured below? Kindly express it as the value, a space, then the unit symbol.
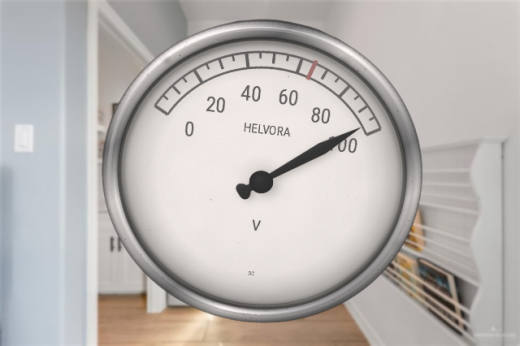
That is 95 V
